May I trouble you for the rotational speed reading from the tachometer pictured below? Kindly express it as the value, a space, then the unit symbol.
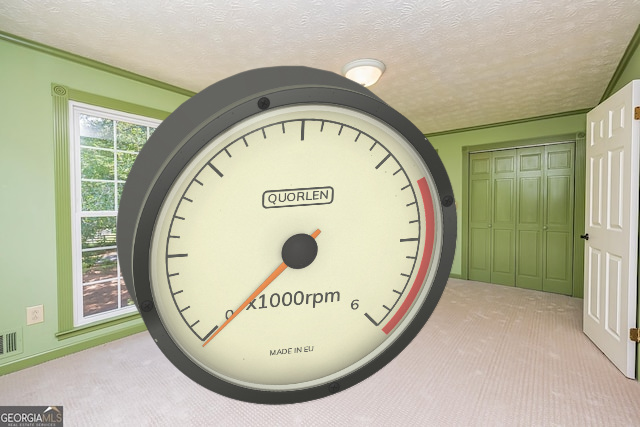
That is 0 rpm
